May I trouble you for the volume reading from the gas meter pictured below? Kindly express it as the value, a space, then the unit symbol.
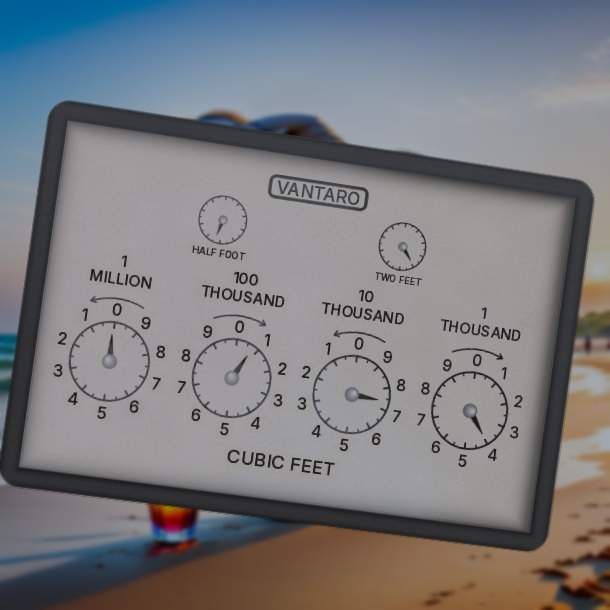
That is 7400 ft³
